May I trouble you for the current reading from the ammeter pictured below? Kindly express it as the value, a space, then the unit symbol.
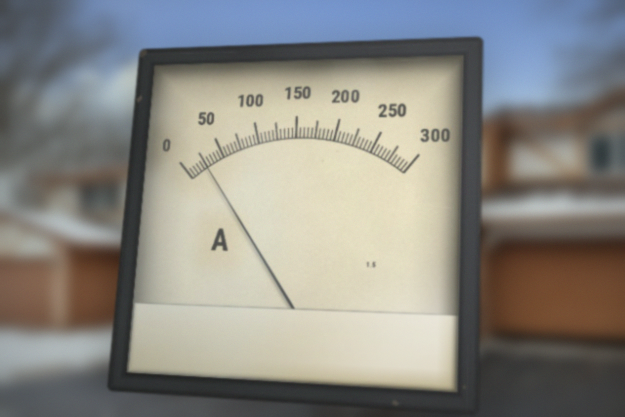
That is 25 A
